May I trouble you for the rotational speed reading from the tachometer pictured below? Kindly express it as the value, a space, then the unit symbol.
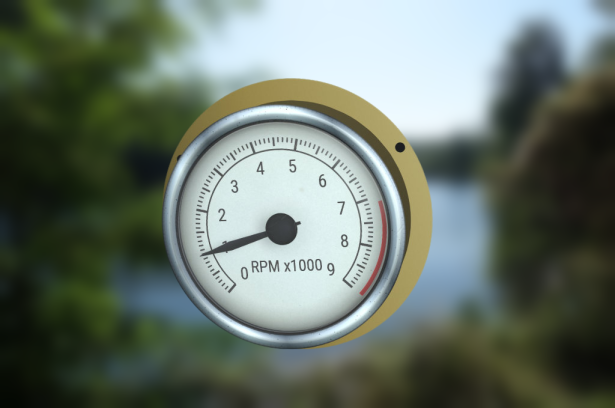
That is 1000 rpm
